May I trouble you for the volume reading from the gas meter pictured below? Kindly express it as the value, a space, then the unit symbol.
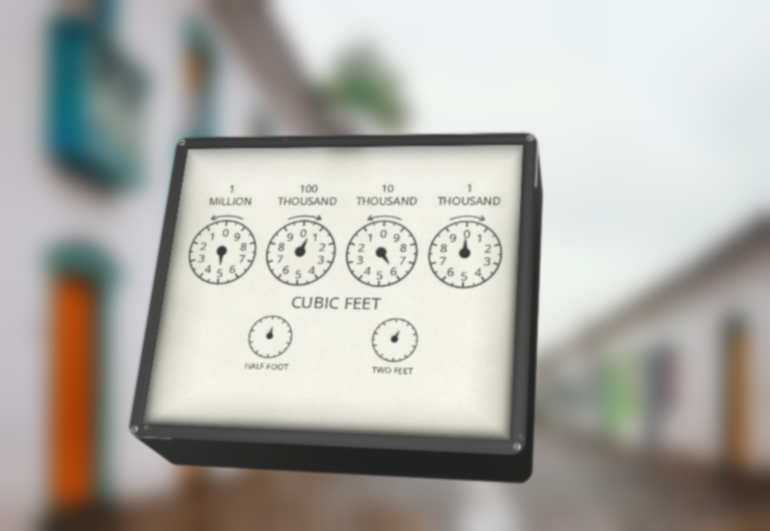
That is 506000 ft³
